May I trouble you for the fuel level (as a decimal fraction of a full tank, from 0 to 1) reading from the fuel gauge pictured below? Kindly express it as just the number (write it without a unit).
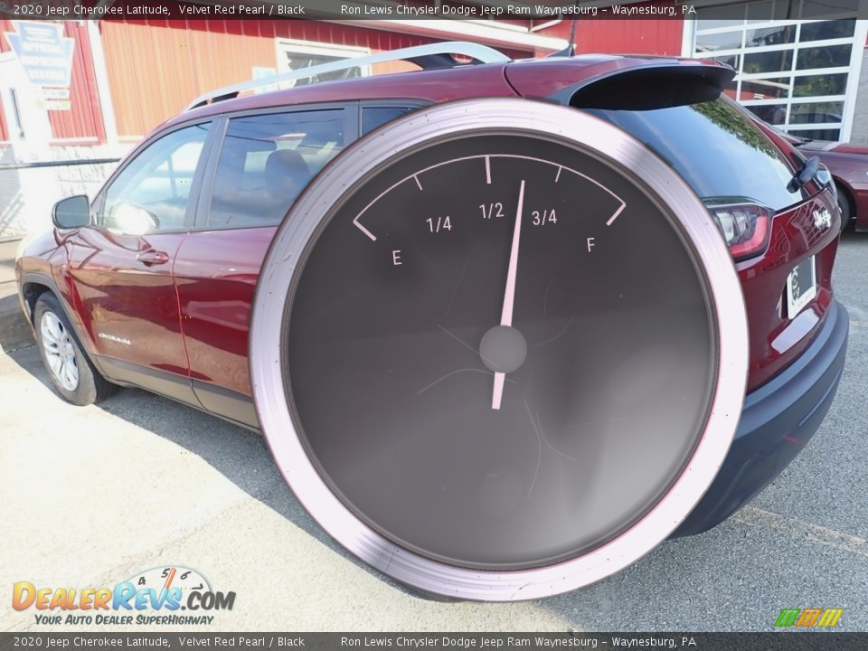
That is 0.625
